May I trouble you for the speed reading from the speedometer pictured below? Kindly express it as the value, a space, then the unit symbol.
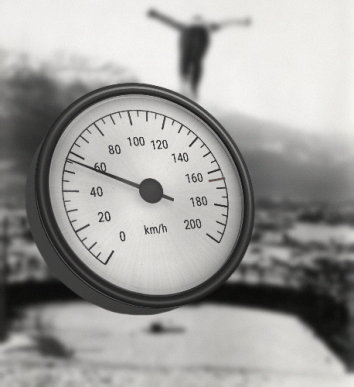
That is 55 km/h
